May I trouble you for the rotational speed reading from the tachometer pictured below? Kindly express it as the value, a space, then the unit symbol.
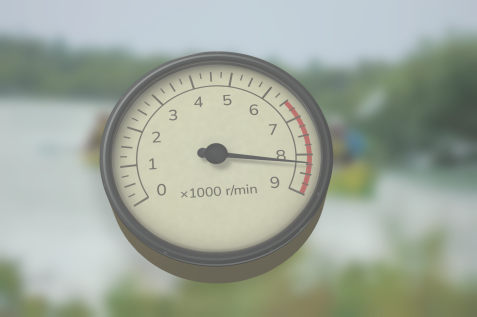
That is 8250 rpm
